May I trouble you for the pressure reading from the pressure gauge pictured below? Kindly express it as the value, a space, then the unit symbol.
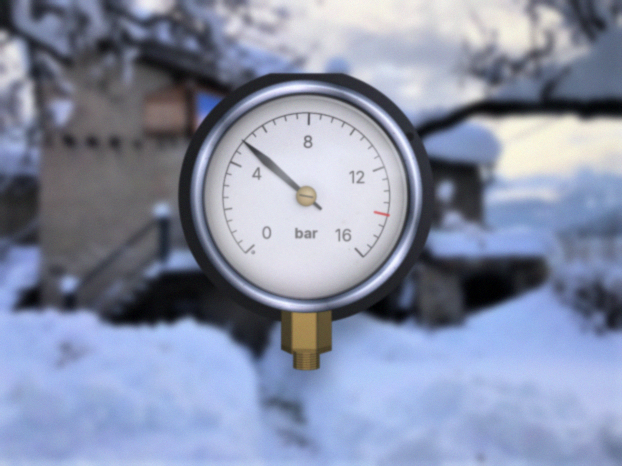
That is 5 bar
